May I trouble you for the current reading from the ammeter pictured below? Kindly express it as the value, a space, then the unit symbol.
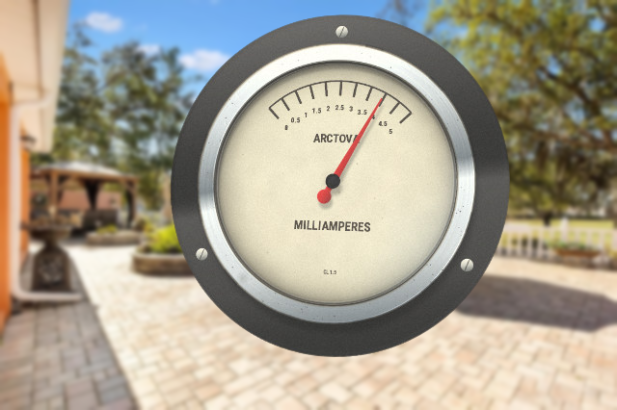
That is 4 mA
